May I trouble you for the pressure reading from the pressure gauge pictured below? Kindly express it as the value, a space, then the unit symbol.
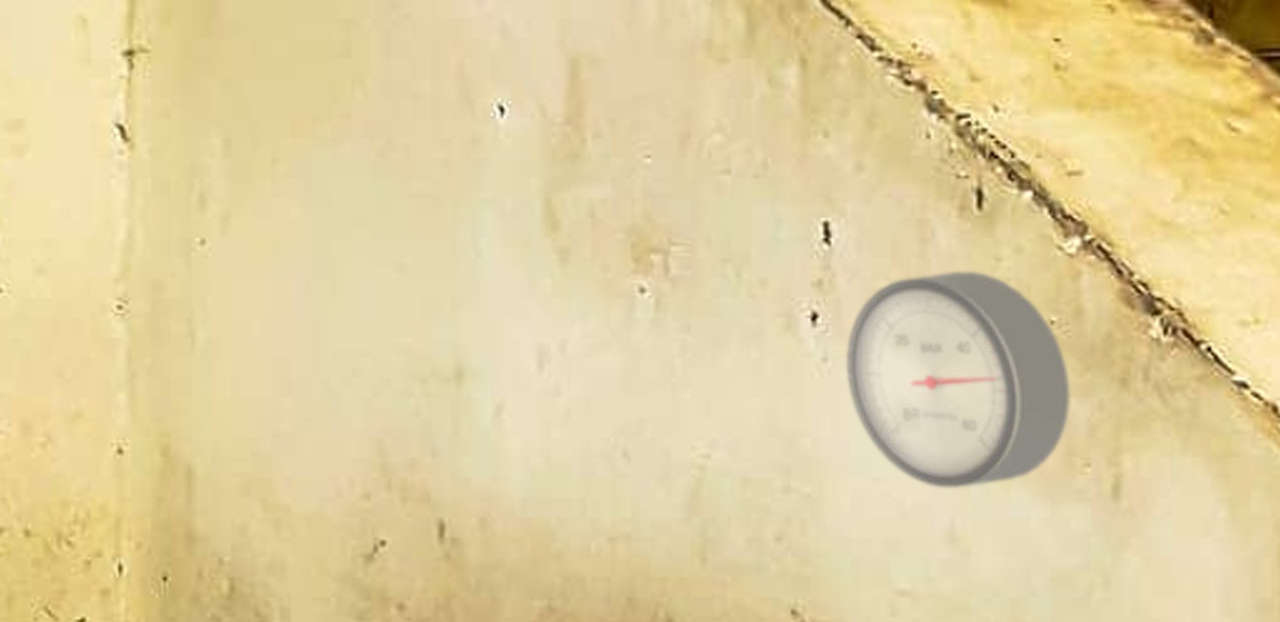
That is 48 bar
